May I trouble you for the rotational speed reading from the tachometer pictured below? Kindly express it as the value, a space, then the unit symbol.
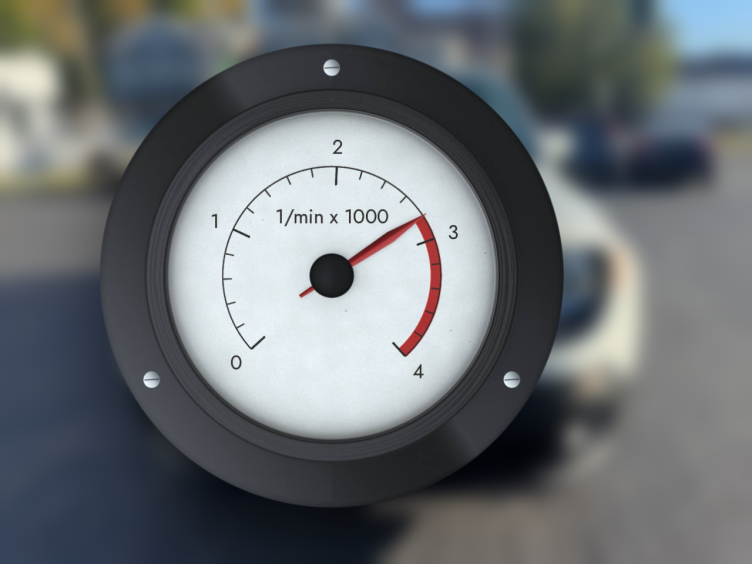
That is 2800 rpm
